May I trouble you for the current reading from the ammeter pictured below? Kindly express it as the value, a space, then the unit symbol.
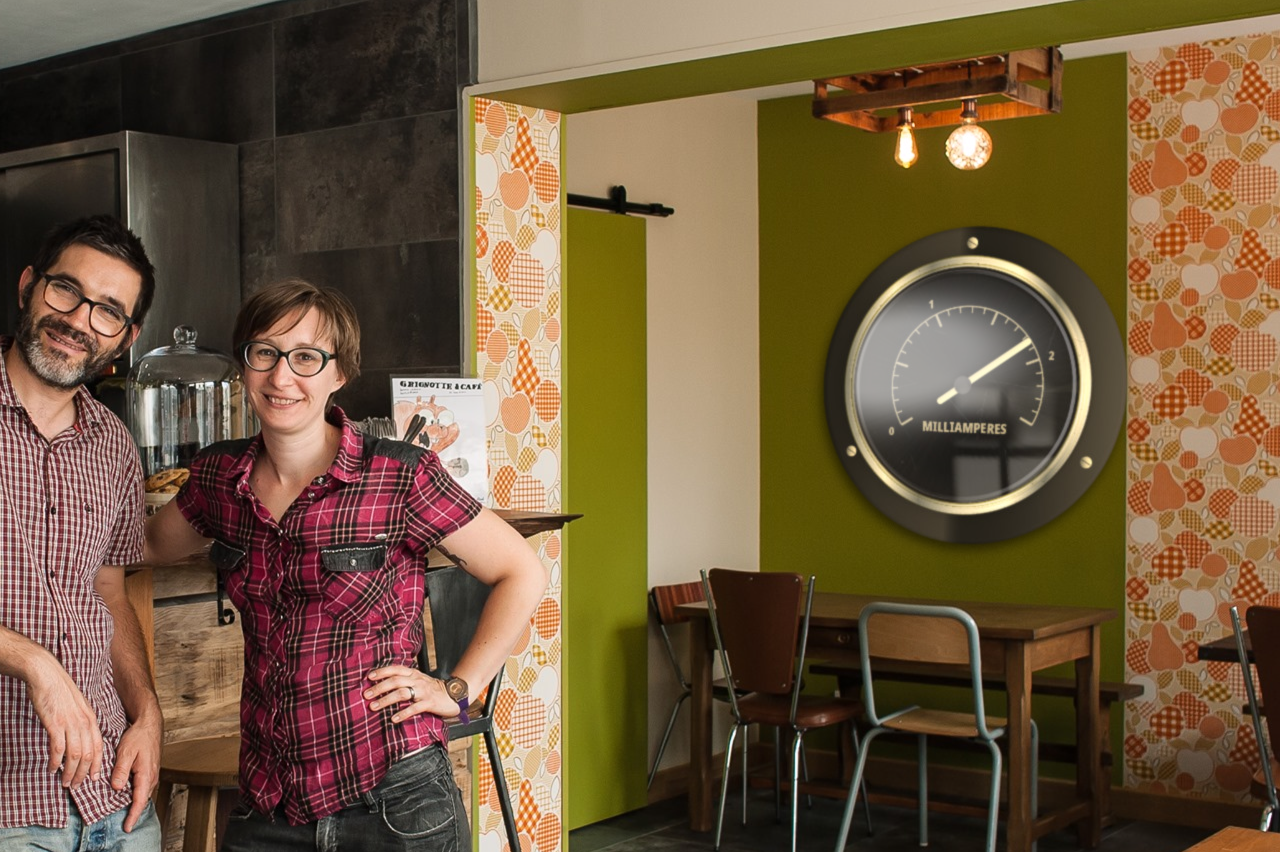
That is 1.85 mA
